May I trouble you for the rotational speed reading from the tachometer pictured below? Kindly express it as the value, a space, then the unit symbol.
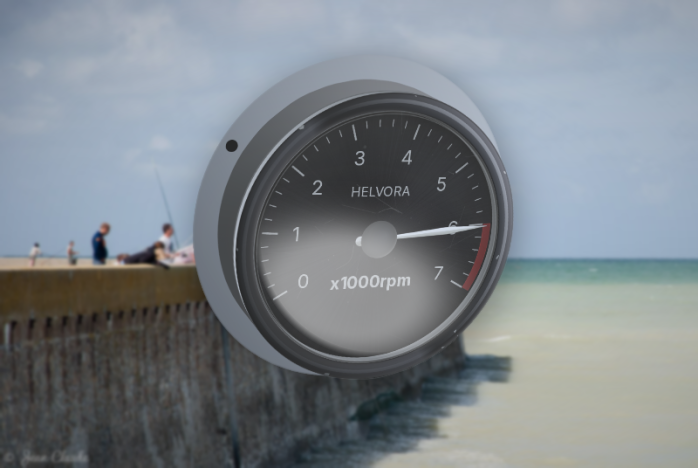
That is 6000 rpm
